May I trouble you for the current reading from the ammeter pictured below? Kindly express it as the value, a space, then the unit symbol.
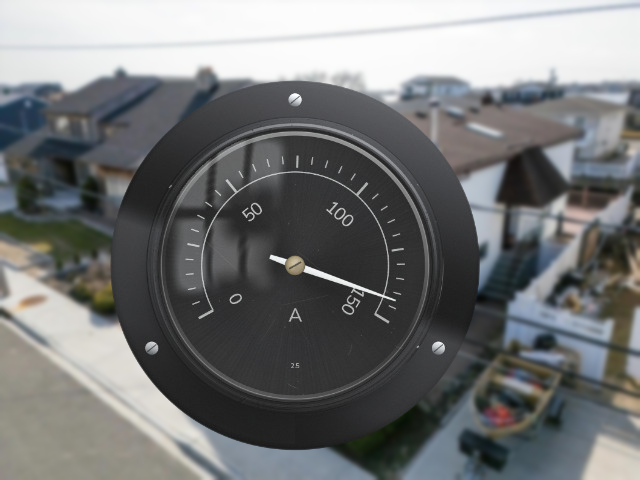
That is 142.5 A
